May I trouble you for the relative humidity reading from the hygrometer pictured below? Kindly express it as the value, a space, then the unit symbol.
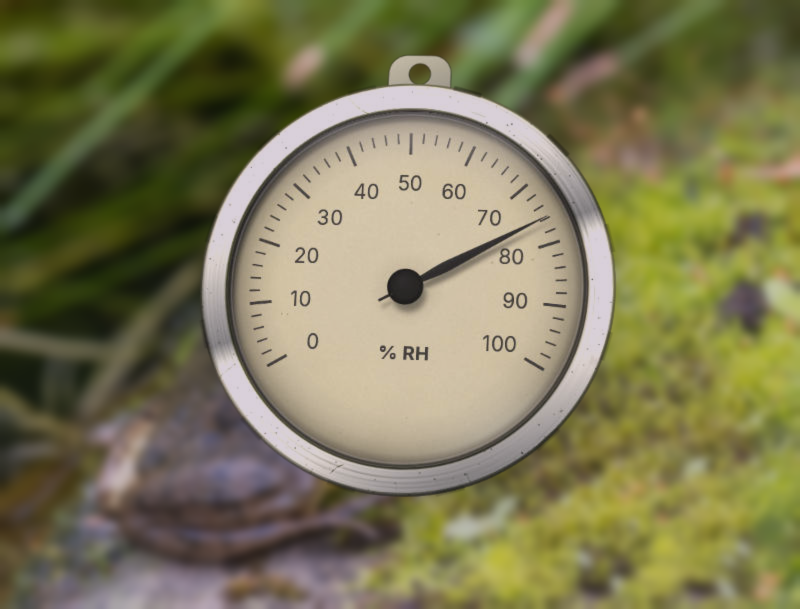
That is 76 %
